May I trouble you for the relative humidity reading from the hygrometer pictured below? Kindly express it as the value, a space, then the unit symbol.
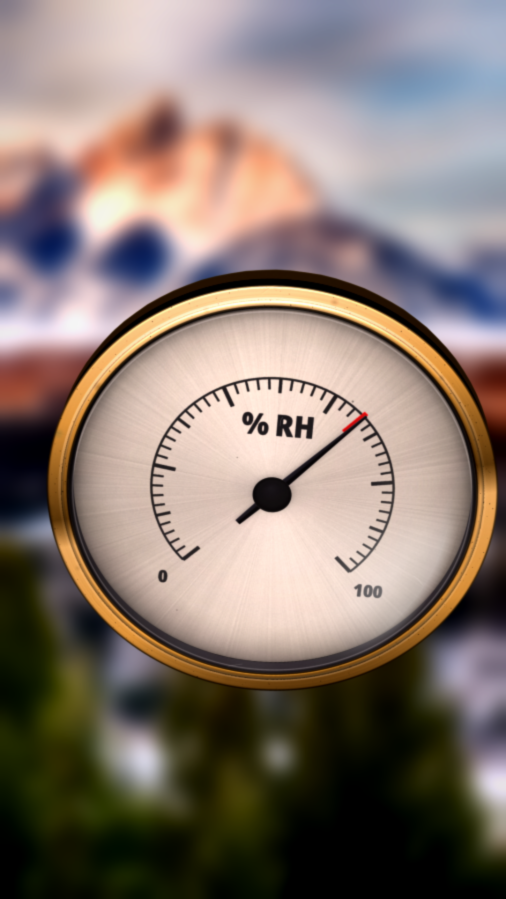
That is 66 %
